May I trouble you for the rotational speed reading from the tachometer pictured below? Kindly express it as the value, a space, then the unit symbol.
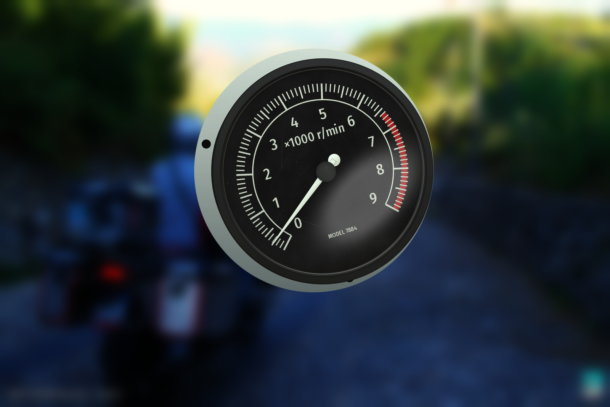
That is 300 rpm
